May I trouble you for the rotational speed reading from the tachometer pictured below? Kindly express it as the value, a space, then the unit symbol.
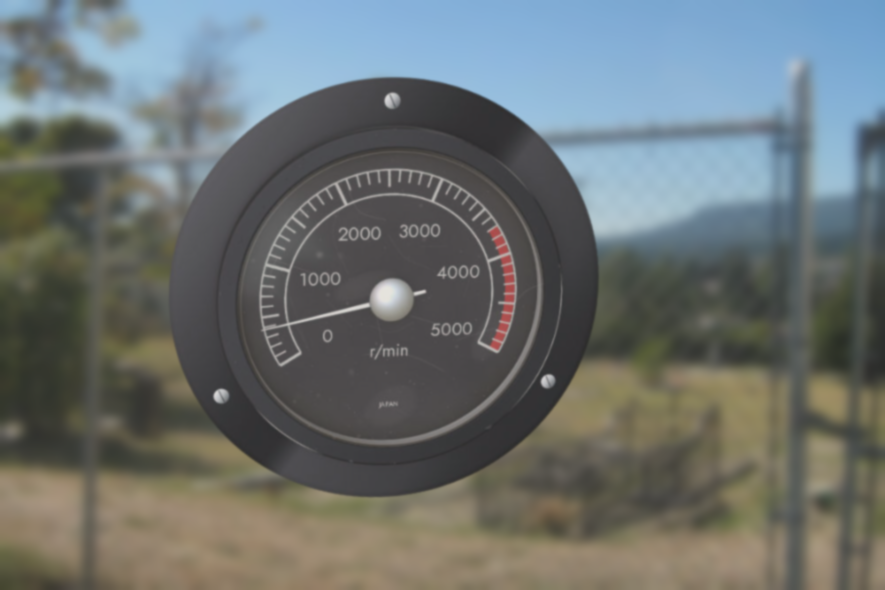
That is 400 rpm
